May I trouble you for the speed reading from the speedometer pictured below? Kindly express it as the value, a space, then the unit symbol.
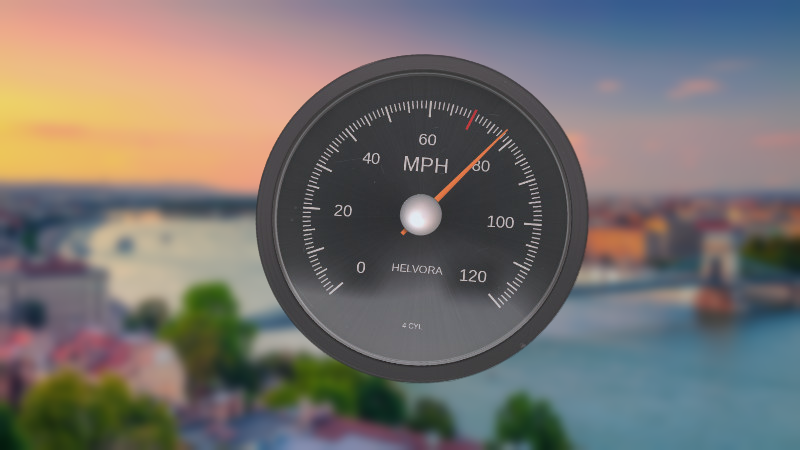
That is 78 mph
